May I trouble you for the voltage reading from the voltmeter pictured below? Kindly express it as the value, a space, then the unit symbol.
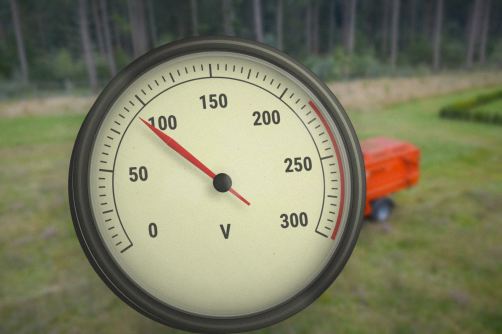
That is 90 V
